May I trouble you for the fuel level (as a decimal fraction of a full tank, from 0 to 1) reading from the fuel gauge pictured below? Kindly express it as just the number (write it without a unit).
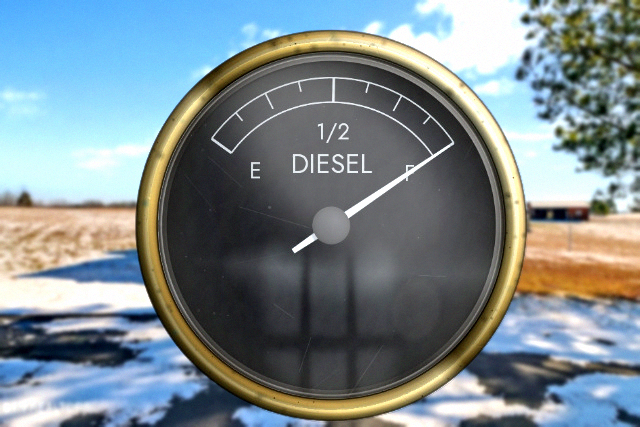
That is 1
